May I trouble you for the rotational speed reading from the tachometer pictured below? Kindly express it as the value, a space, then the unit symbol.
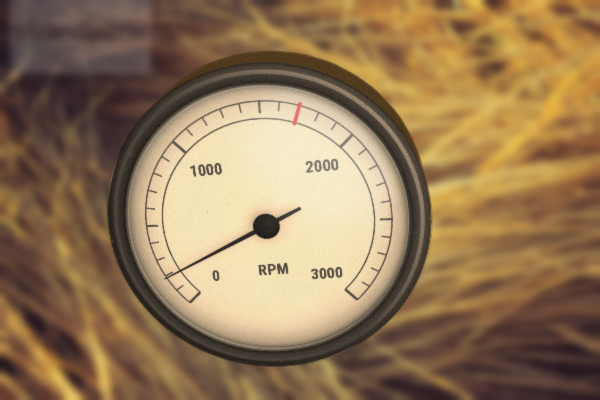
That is 200 rpm
